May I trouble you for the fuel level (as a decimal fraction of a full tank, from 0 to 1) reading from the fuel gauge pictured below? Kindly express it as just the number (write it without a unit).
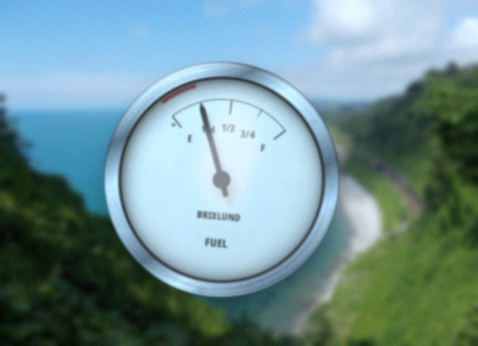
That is 0.25
